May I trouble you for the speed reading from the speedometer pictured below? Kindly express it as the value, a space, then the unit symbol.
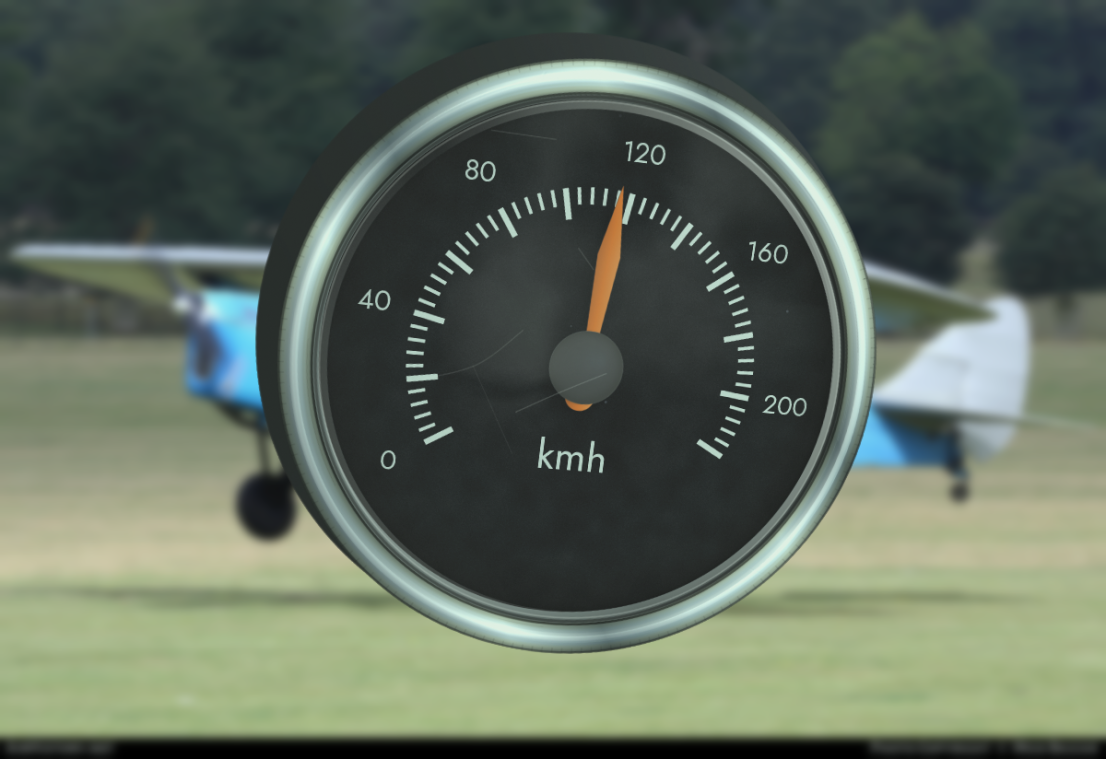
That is 116 km/h
